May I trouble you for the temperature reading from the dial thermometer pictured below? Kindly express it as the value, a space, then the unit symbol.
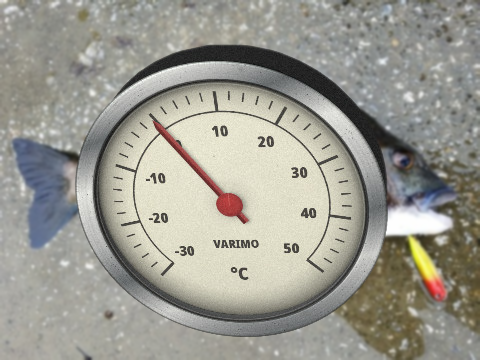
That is 0 °C
